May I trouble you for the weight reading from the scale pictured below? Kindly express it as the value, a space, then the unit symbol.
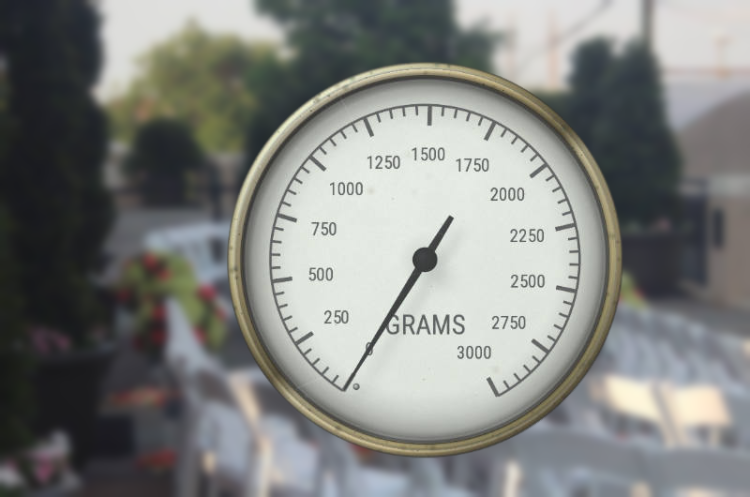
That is 0 g
